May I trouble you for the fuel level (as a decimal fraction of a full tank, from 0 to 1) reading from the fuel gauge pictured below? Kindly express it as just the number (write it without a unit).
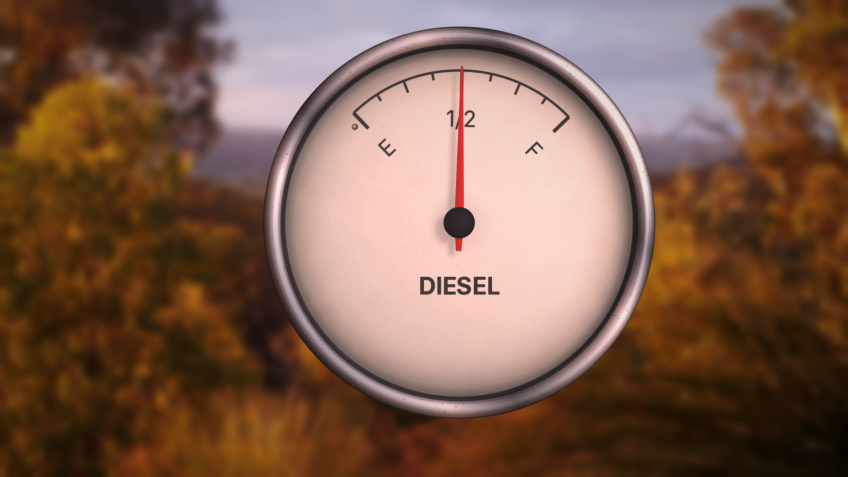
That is 0.5
